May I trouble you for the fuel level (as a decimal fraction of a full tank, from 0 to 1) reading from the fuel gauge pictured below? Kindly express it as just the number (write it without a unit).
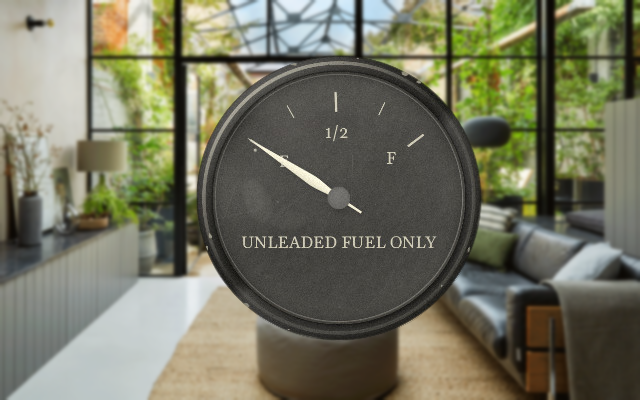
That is 0
